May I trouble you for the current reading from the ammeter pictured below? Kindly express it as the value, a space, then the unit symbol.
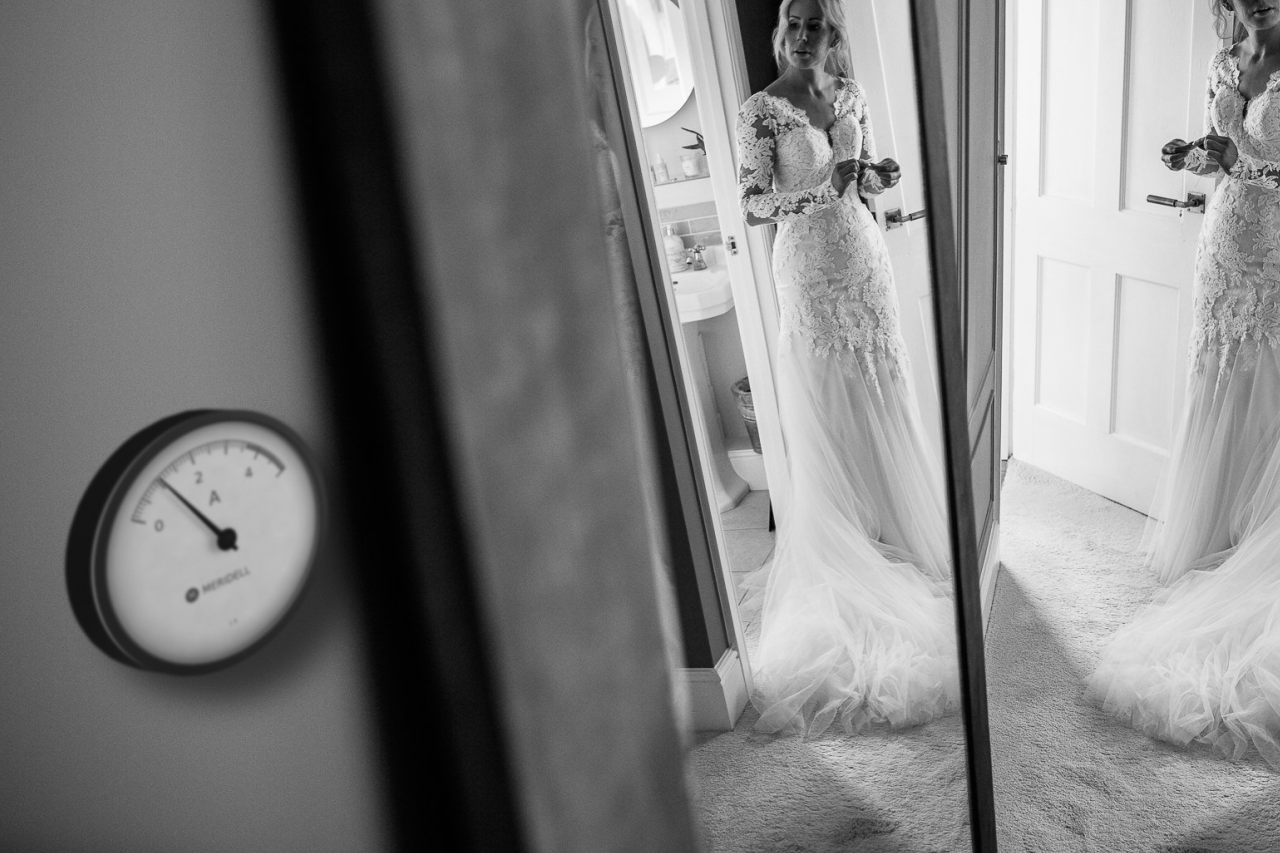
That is 1 A
